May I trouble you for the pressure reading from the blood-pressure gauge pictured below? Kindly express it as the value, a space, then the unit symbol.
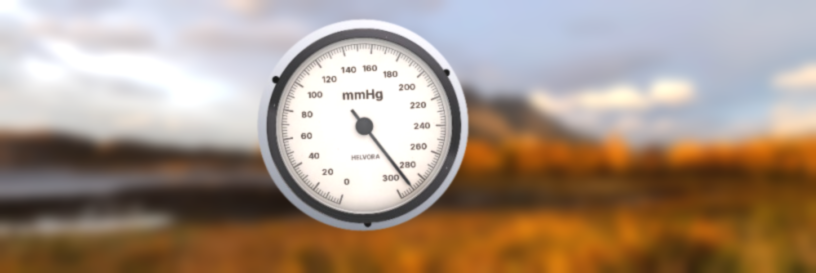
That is 290 mmHg
